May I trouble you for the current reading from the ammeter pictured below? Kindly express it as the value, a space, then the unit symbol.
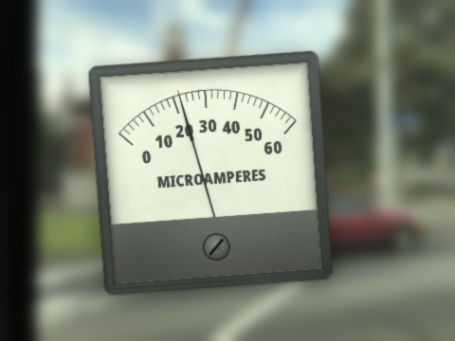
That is 22 µA
